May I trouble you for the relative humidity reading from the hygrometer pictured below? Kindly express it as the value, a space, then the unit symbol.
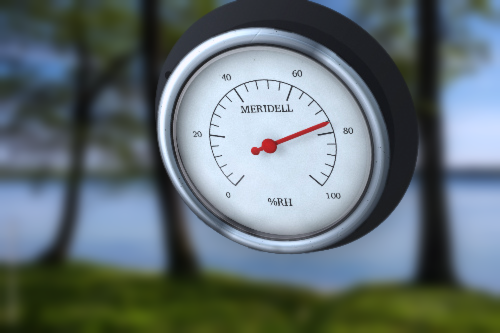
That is 76 %
